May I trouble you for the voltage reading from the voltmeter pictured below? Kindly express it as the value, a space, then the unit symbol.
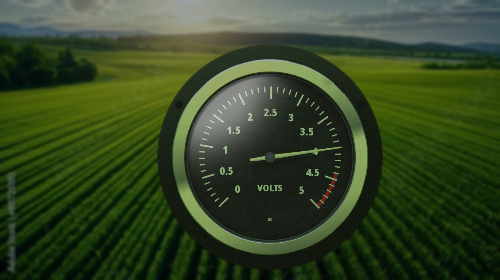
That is 4 V
